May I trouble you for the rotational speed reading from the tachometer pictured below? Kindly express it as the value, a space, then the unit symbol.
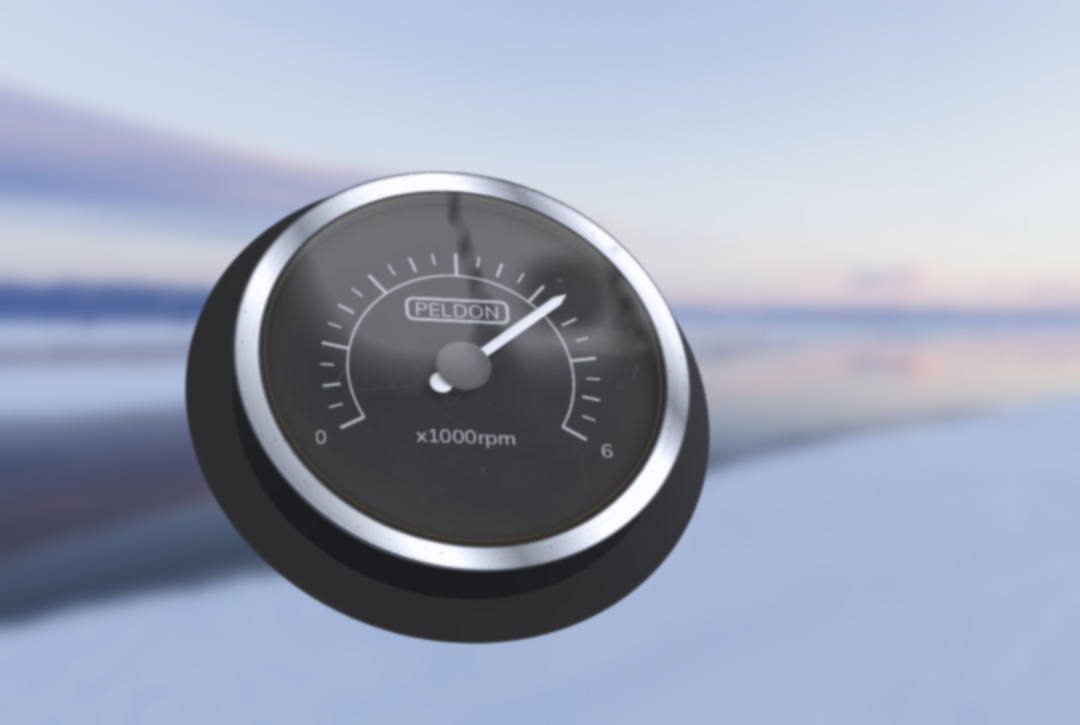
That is 4250 rpm
